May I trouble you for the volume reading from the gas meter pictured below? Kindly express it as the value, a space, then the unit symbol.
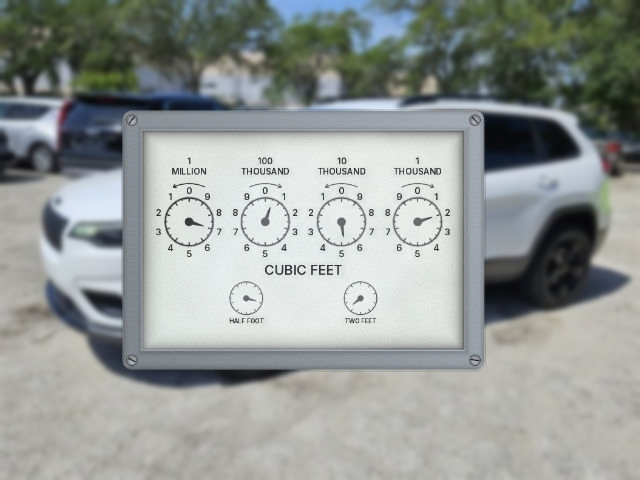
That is 705200 ft³
